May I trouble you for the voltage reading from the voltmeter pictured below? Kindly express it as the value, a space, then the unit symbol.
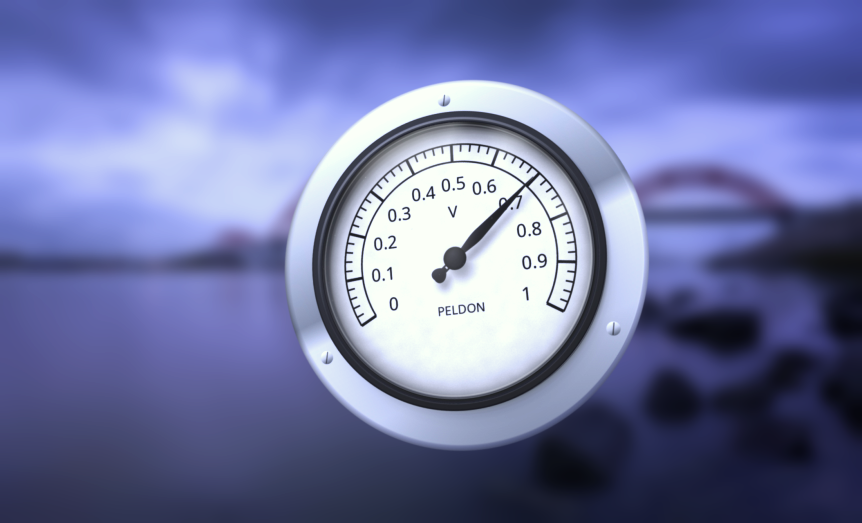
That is 0.7 V
